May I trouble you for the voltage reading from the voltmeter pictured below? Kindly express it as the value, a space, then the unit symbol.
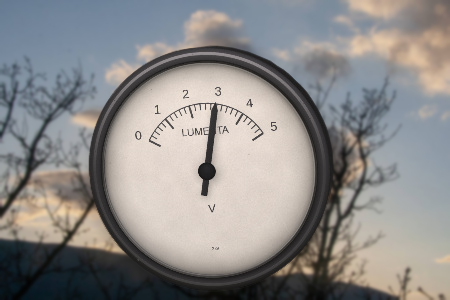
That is 3 V
